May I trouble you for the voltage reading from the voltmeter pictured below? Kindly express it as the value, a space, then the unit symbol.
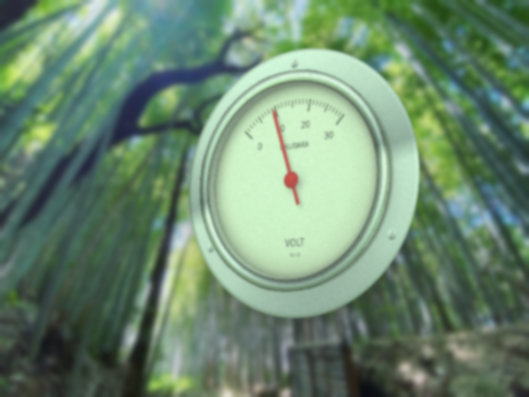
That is 10 V
